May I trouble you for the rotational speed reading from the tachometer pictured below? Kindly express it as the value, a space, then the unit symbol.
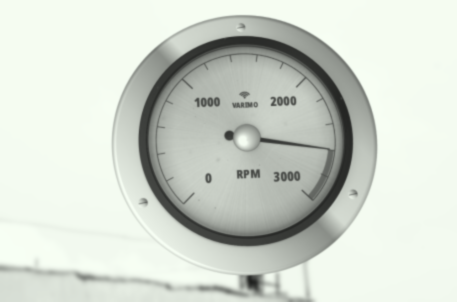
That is 2600 rpm
